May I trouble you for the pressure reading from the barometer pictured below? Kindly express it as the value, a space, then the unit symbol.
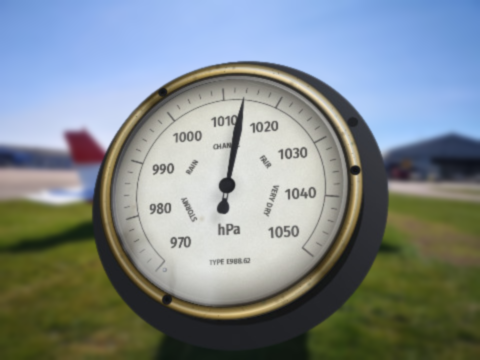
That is 1014 hPa
